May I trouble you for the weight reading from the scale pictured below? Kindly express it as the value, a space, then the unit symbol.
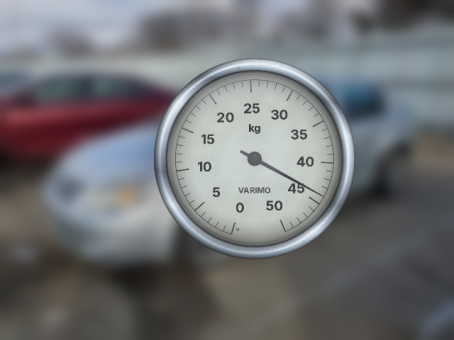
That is 44 kg
